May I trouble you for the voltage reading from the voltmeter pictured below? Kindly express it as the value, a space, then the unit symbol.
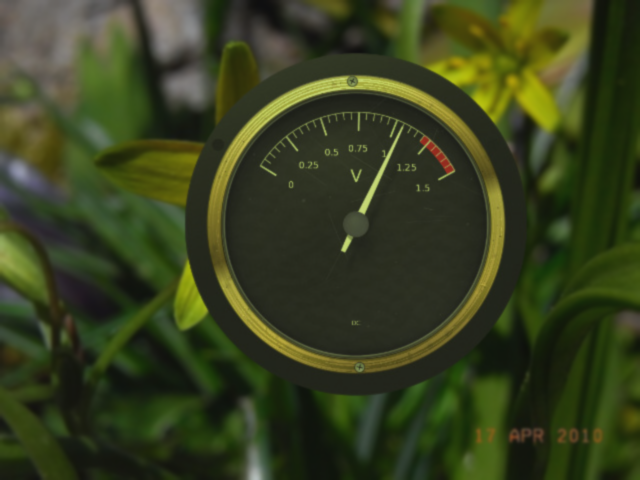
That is 1.05 V
